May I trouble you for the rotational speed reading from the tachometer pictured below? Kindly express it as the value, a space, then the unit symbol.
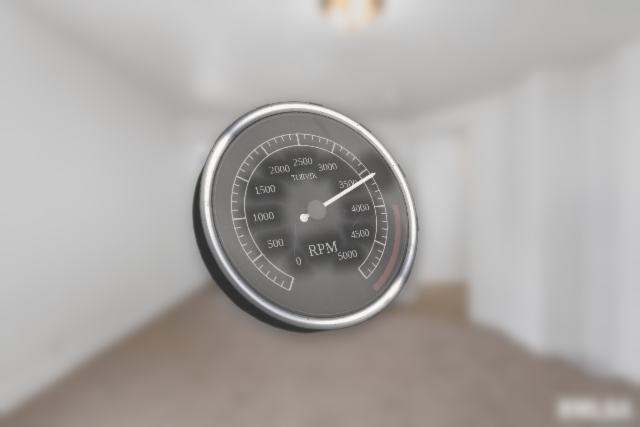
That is 3600 rpm
